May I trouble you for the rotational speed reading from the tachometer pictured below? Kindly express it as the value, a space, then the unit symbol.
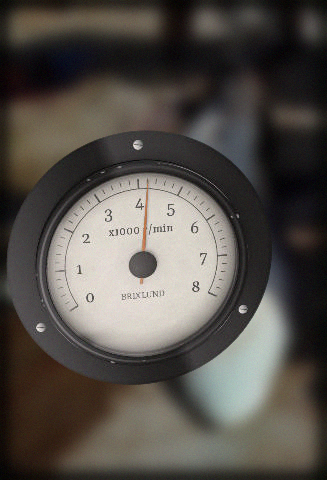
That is 4200 rpm
